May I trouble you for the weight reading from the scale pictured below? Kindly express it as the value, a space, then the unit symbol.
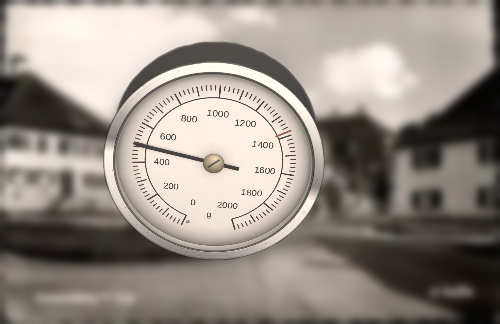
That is 500 g
